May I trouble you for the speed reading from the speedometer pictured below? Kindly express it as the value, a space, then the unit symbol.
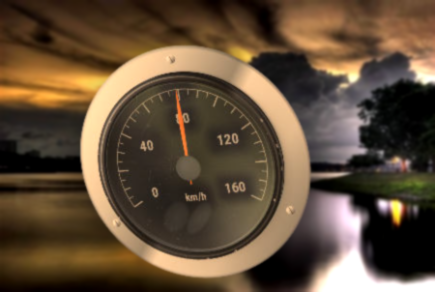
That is 80 km/h
